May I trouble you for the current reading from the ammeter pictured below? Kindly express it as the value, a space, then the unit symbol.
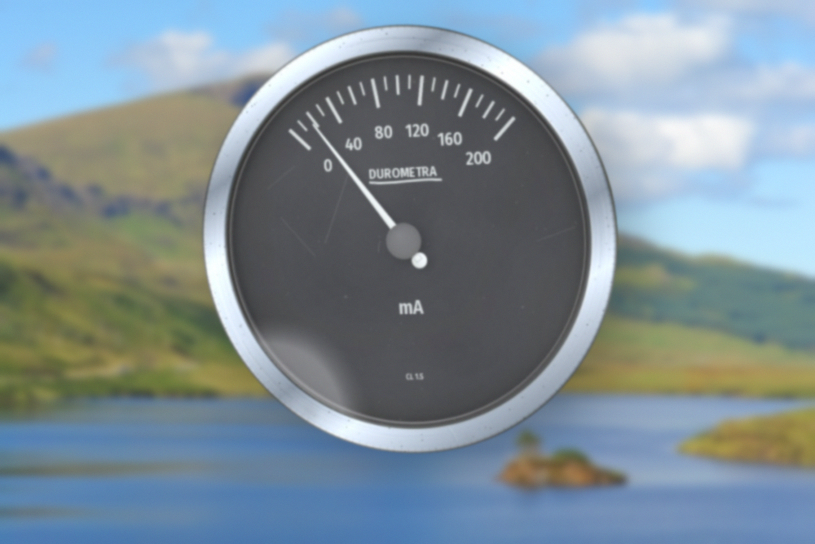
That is 20 mA
